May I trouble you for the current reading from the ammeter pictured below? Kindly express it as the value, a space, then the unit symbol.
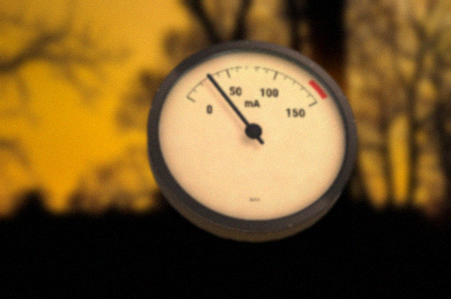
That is 30 mA
